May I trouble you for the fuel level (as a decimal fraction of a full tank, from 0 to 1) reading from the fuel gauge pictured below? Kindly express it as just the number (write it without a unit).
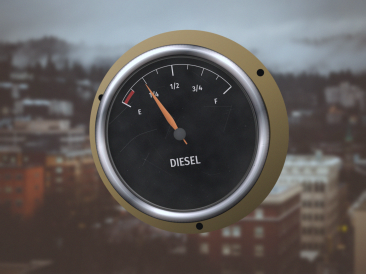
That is 0.25
